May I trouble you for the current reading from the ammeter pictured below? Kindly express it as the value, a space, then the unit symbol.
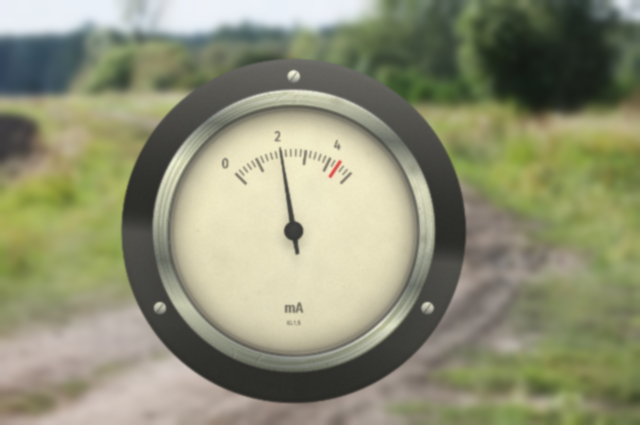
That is 2 mA
